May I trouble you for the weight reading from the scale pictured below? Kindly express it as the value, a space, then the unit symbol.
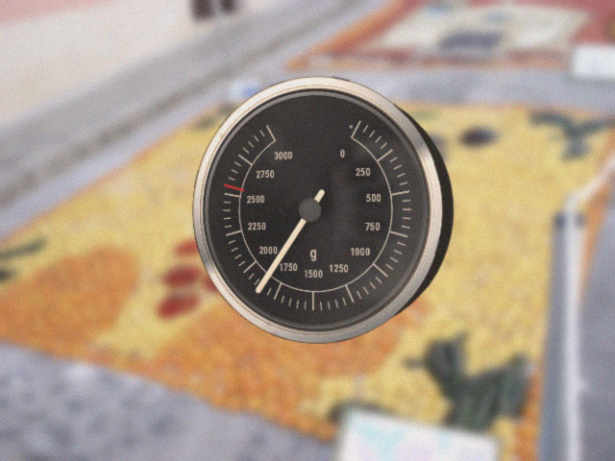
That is 1850 g
